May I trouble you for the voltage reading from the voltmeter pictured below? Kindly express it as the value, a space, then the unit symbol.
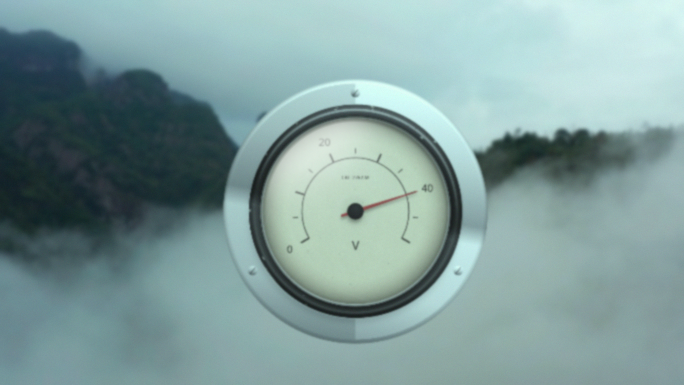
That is 40 V
